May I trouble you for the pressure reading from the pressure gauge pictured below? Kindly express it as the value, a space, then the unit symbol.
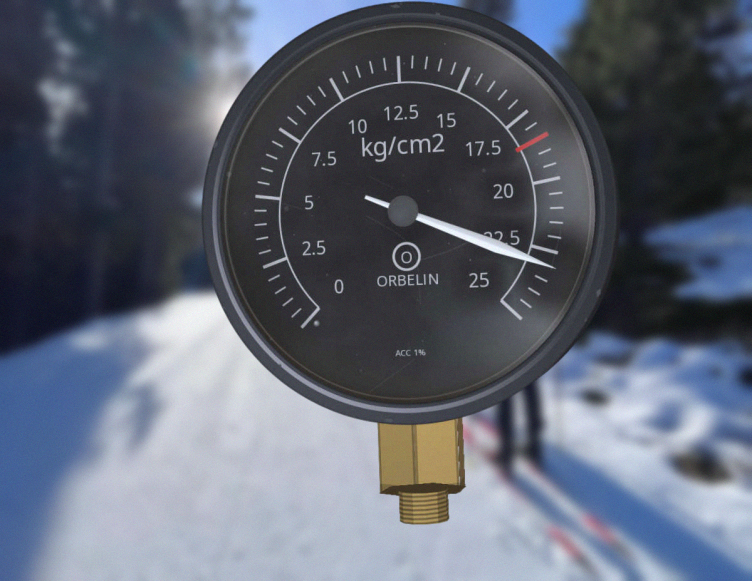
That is 23 kg/cm²
